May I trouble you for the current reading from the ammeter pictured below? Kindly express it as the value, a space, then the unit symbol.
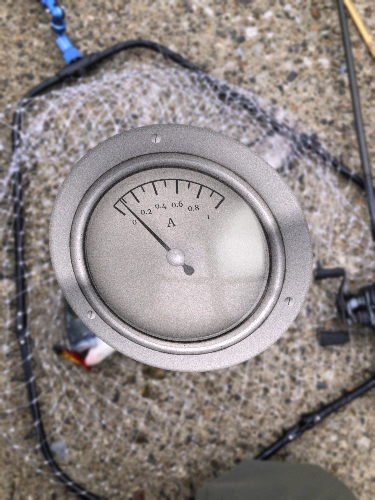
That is 0.1 A
